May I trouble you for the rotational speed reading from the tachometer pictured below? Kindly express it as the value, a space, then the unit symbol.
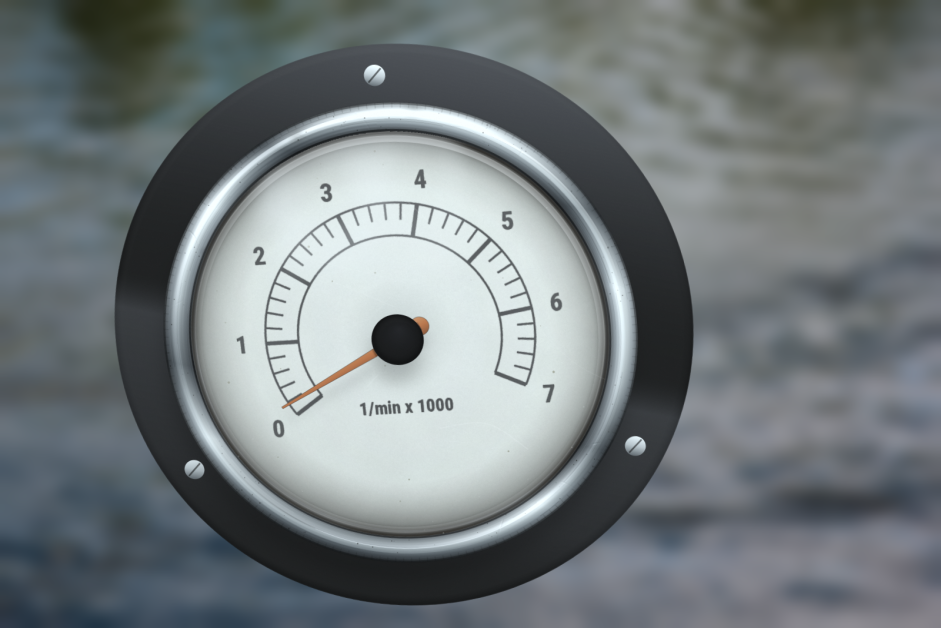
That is 200 rpm
